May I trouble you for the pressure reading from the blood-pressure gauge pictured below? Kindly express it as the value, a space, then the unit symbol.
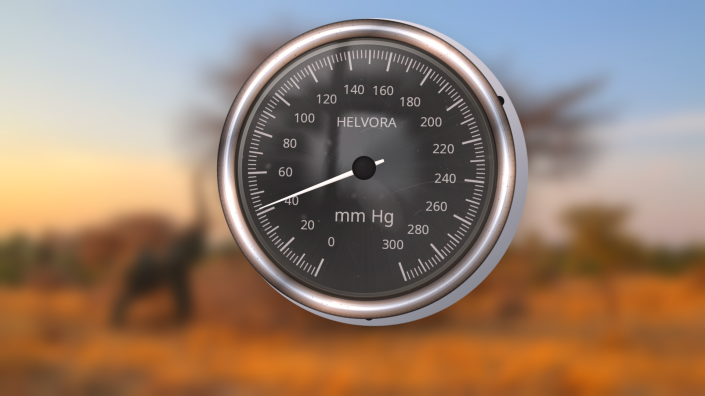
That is 42 mmHg
